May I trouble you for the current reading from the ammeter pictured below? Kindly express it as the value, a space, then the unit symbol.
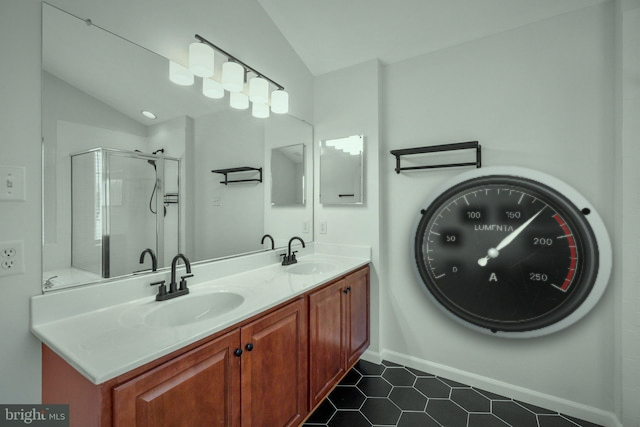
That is 170 A
